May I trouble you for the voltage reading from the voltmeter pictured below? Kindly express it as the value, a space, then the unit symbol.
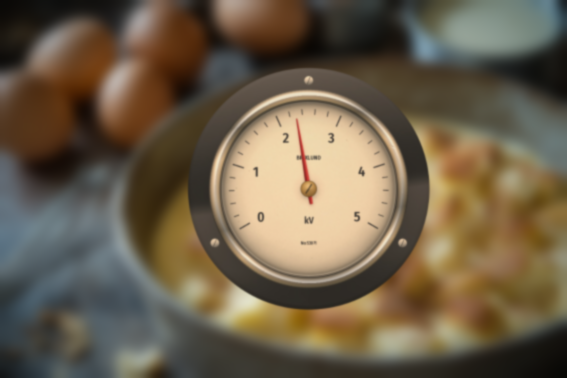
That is 2.3 kV
